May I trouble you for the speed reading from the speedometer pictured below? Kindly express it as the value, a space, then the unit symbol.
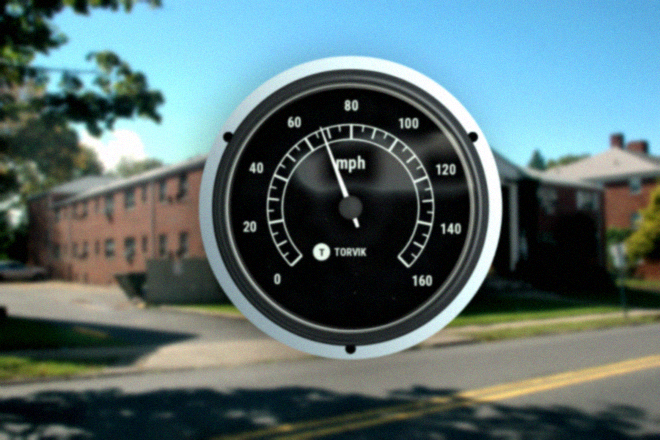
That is 67.5 mph
